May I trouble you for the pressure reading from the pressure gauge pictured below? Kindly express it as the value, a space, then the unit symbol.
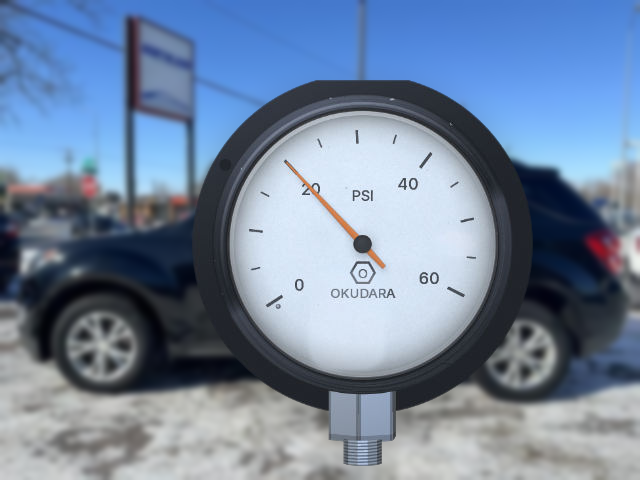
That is 20 psi
